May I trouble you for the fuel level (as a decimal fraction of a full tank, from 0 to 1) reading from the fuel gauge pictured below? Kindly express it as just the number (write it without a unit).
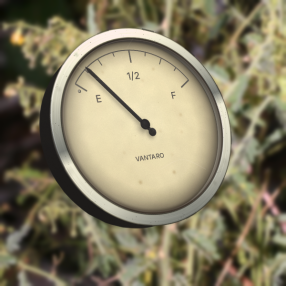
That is 0.125
